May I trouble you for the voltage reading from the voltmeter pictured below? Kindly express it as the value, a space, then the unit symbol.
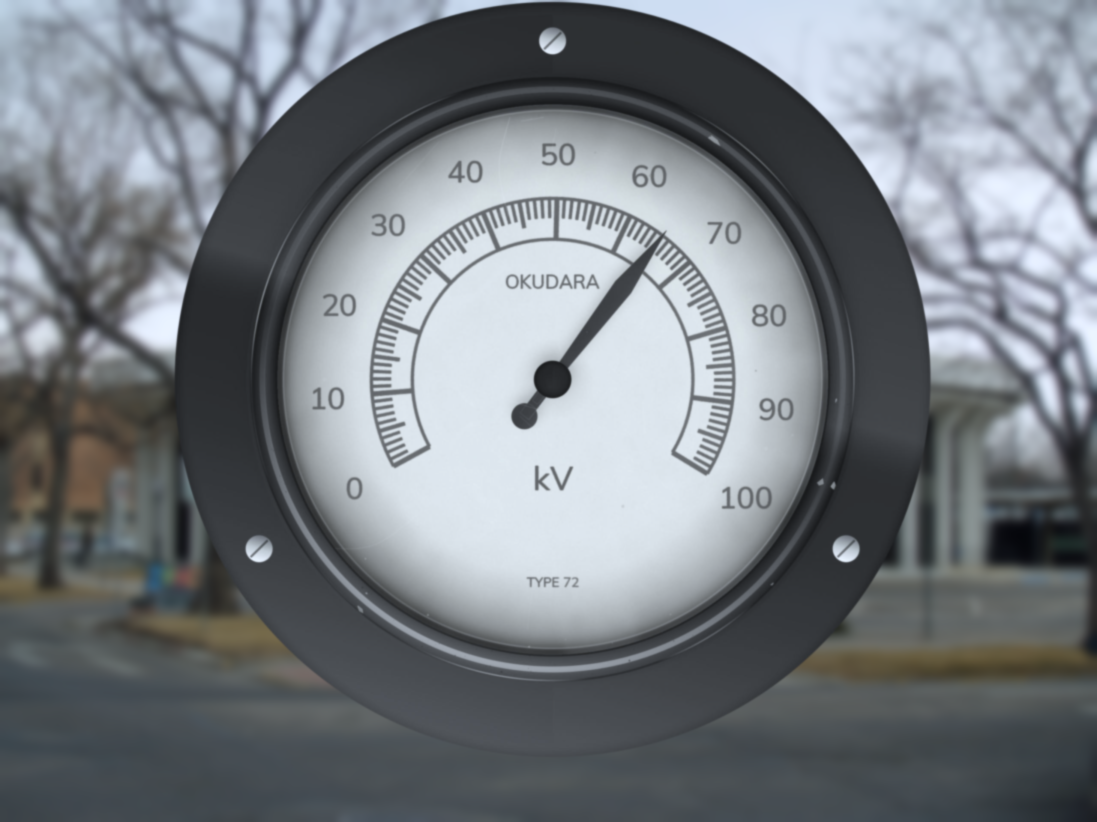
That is 65 kV
